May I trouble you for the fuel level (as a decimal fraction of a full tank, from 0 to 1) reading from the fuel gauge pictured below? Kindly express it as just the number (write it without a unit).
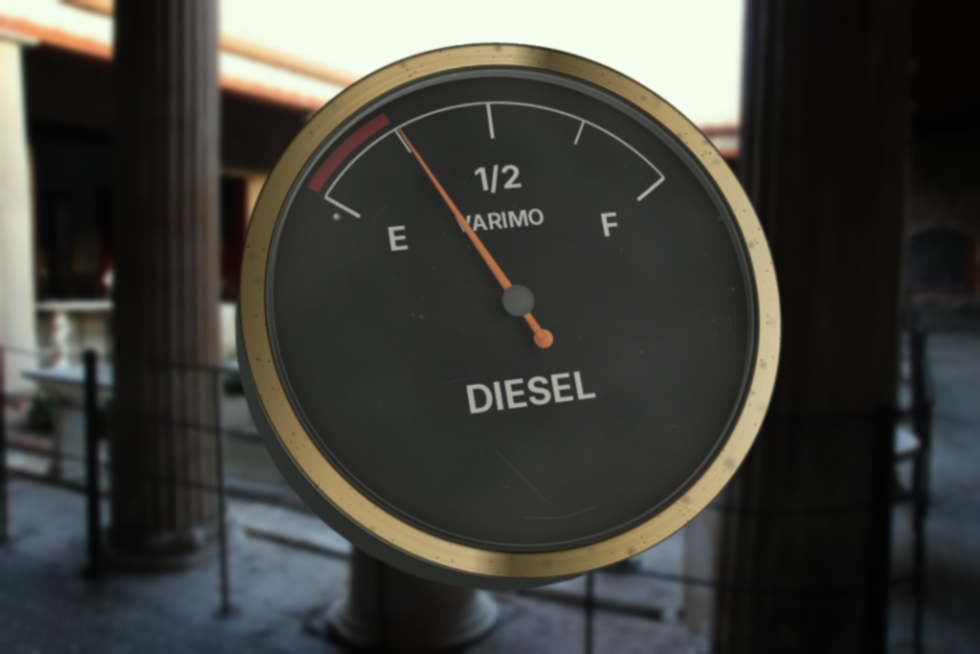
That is 0.25
